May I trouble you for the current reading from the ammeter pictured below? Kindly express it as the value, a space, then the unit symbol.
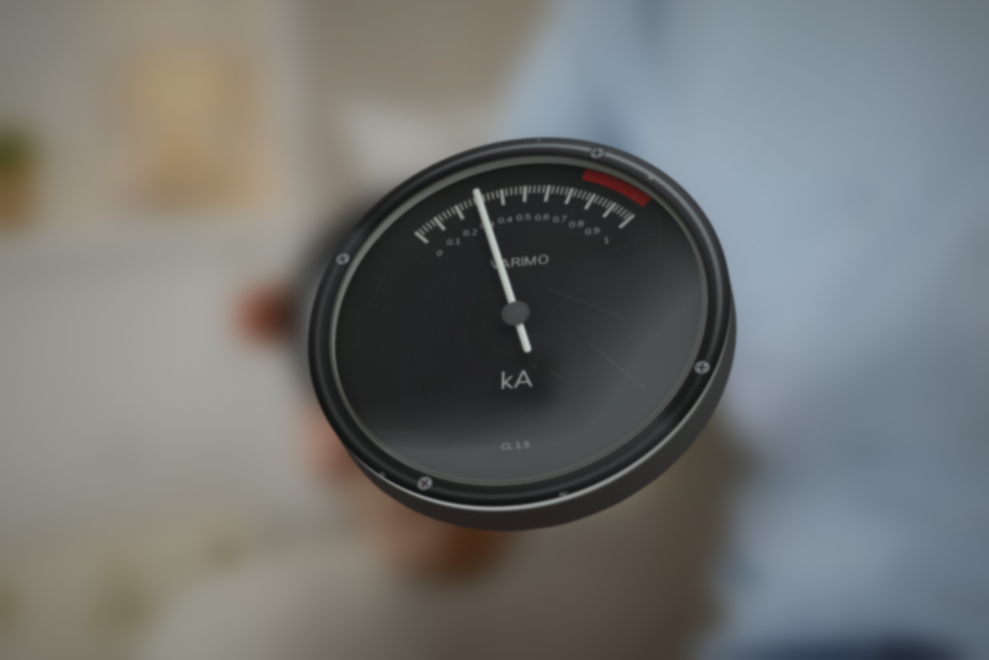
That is 0.3 kA
